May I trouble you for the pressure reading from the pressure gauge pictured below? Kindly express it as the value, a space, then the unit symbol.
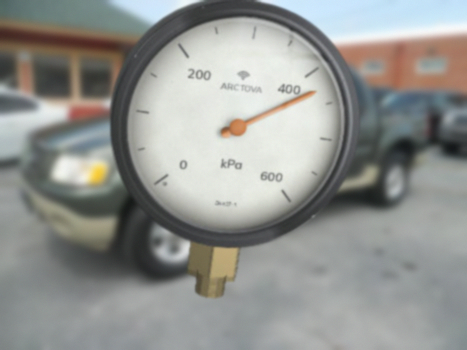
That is 425 kPa
